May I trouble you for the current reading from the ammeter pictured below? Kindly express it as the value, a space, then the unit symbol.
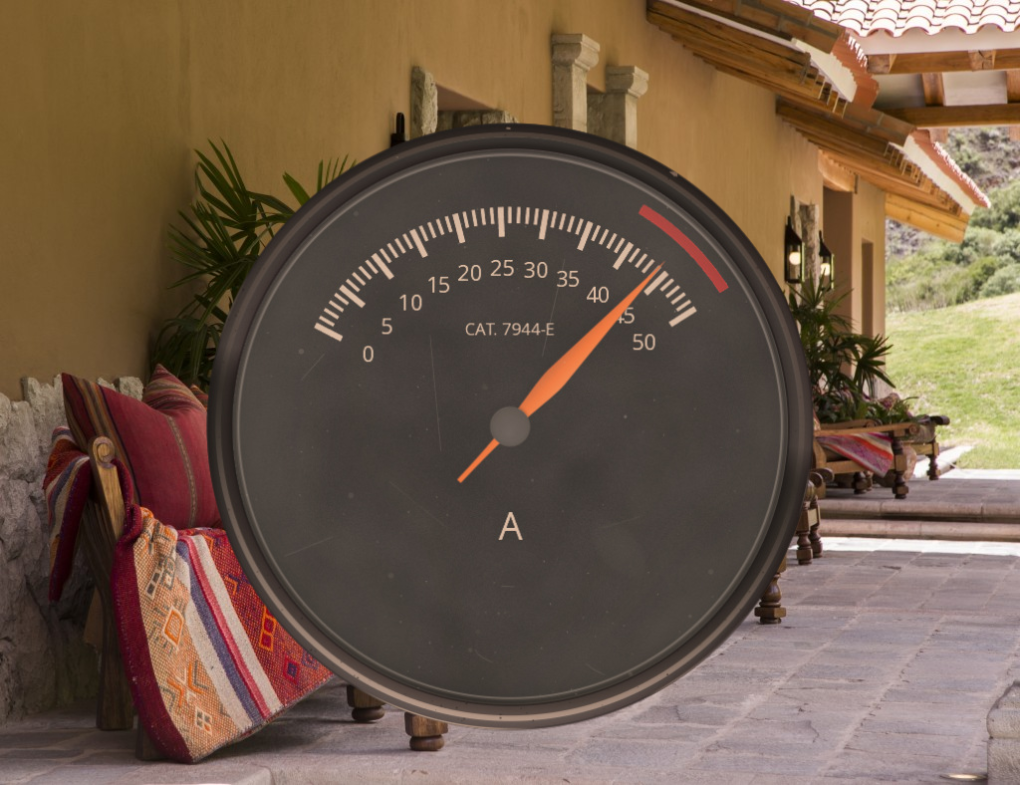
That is 44 A
